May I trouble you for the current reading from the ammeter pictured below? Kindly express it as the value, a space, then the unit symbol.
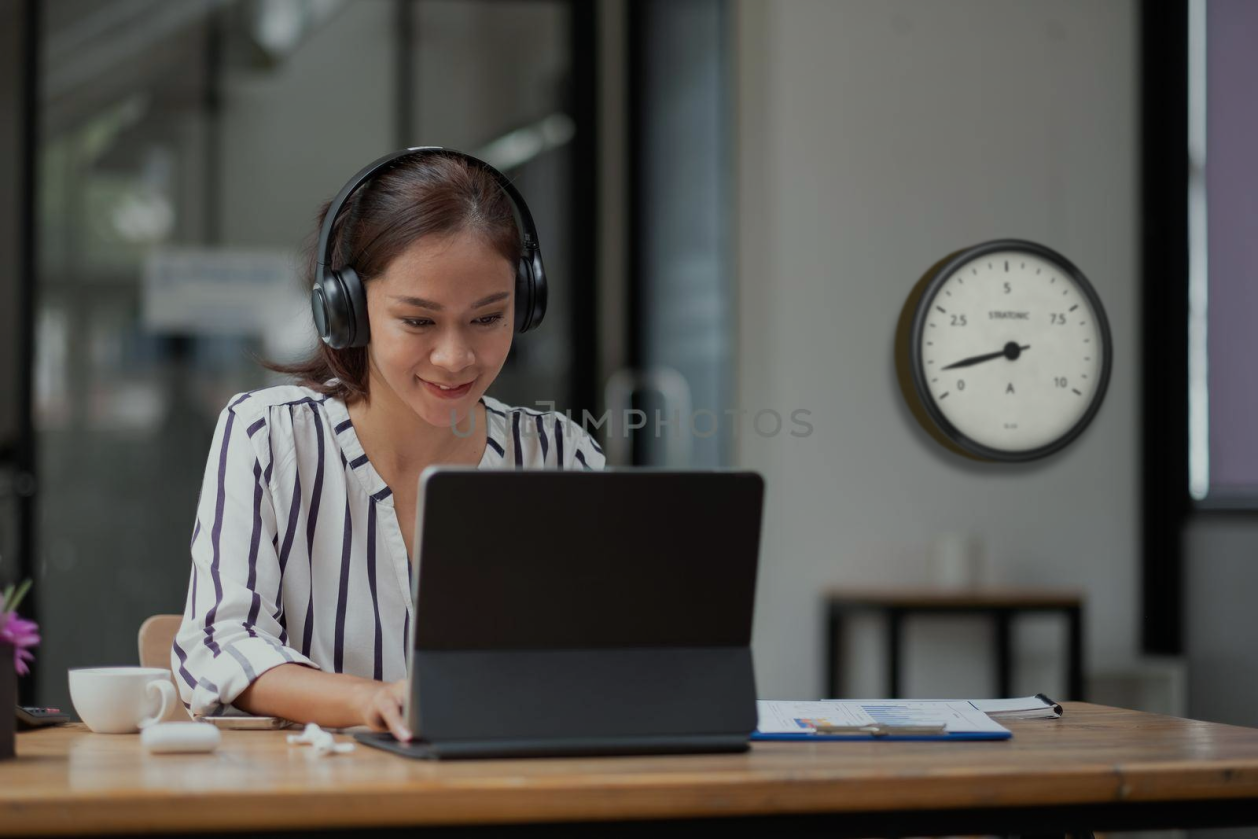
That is 0.75 A
